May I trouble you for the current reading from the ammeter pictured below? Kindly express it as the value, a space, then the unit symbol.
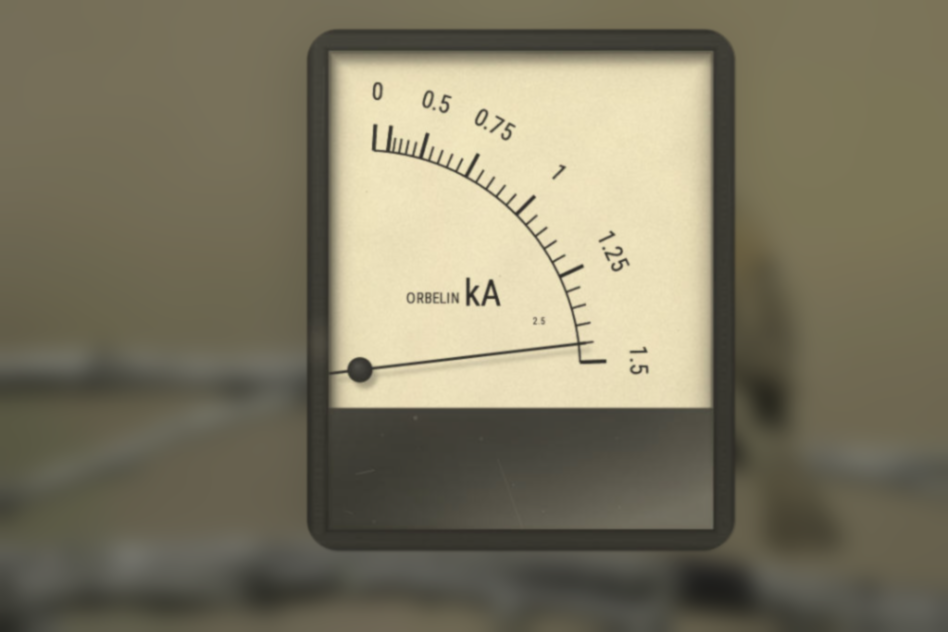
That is 1.45 kA
